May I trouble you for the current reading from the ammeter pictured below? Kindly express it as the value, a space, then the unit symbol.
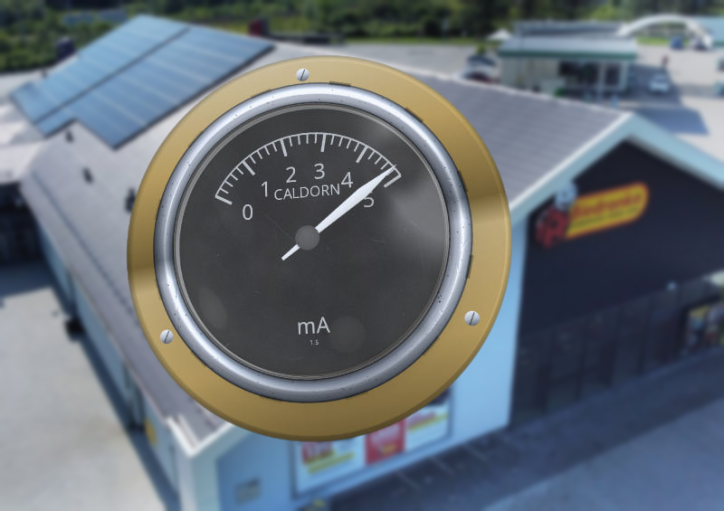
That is 4.8 mA
